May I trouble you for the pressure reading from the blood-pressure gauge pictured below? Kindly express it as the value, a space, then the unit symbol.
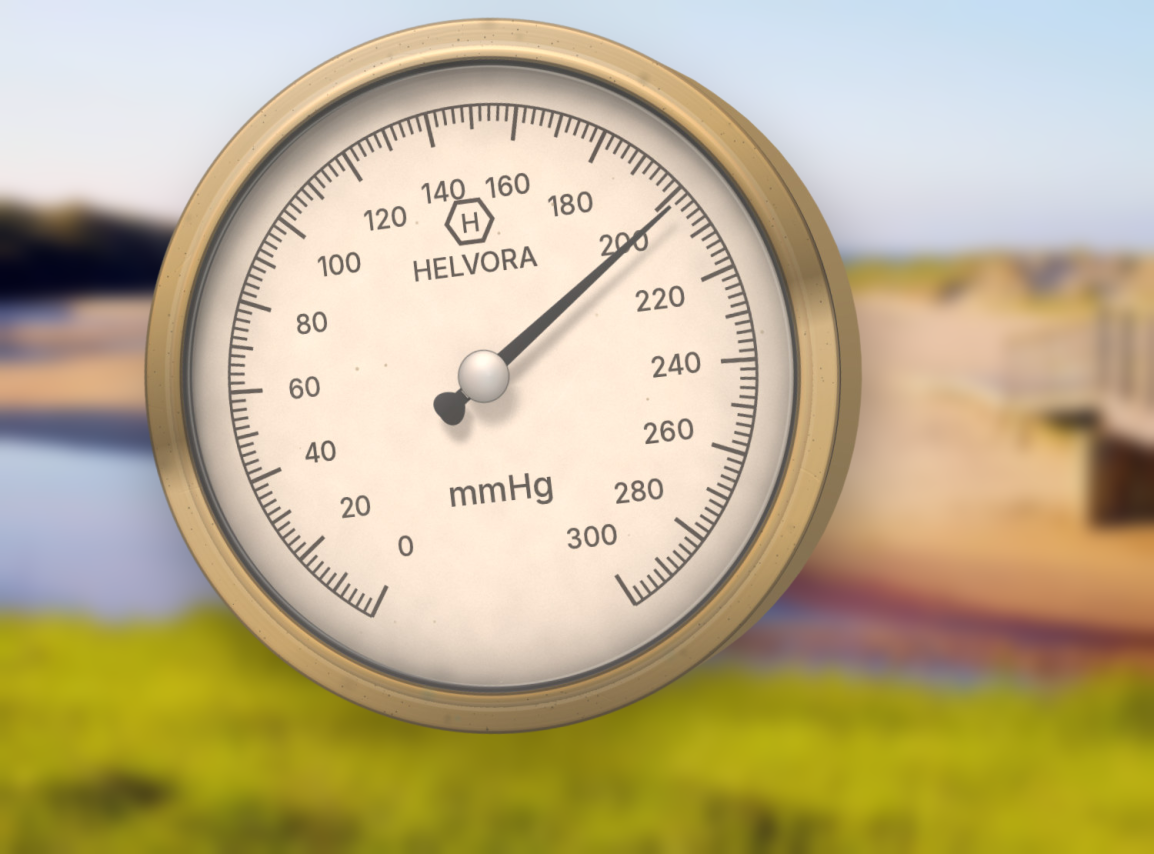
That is 202 mmHg
